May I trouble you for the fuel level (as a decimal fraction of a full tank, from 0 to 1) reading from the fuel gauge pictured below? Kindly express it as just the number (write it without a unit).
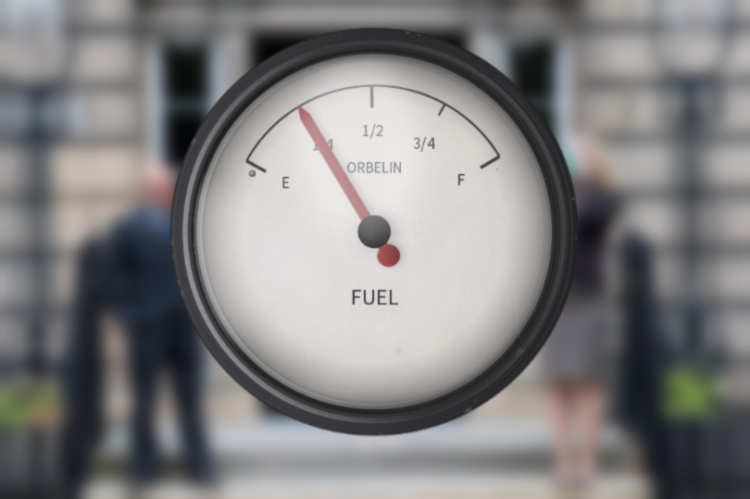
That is 0.25
